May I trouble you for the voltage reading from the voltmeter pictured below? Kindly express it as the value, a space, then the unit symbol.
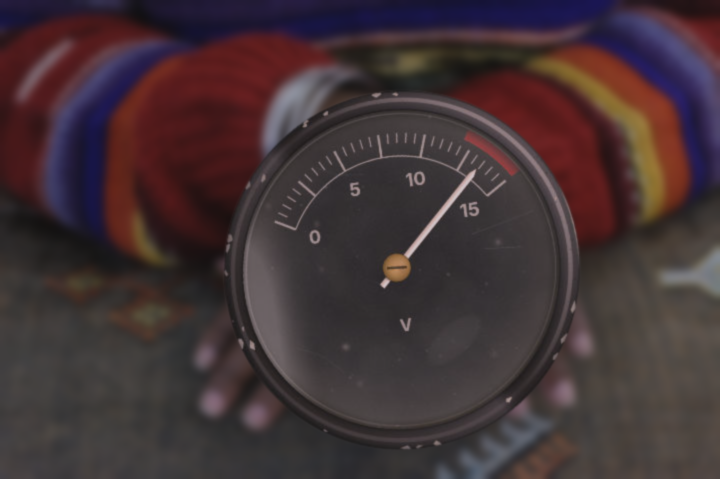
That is 13.5 V
